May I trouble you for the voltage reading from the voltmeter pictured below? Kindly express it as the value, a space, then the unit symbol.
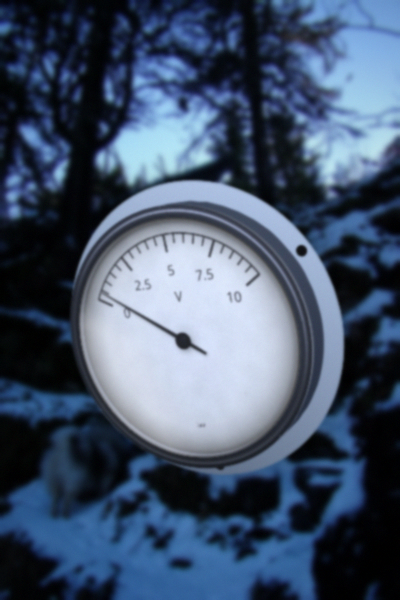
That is 0.5 V
